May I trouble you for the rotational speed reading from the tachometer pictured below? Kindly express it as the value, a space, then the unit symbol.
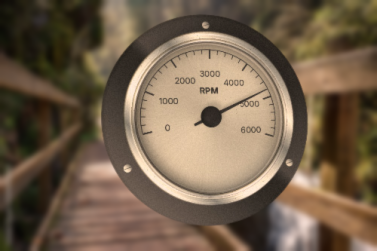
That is 4800 rpm
